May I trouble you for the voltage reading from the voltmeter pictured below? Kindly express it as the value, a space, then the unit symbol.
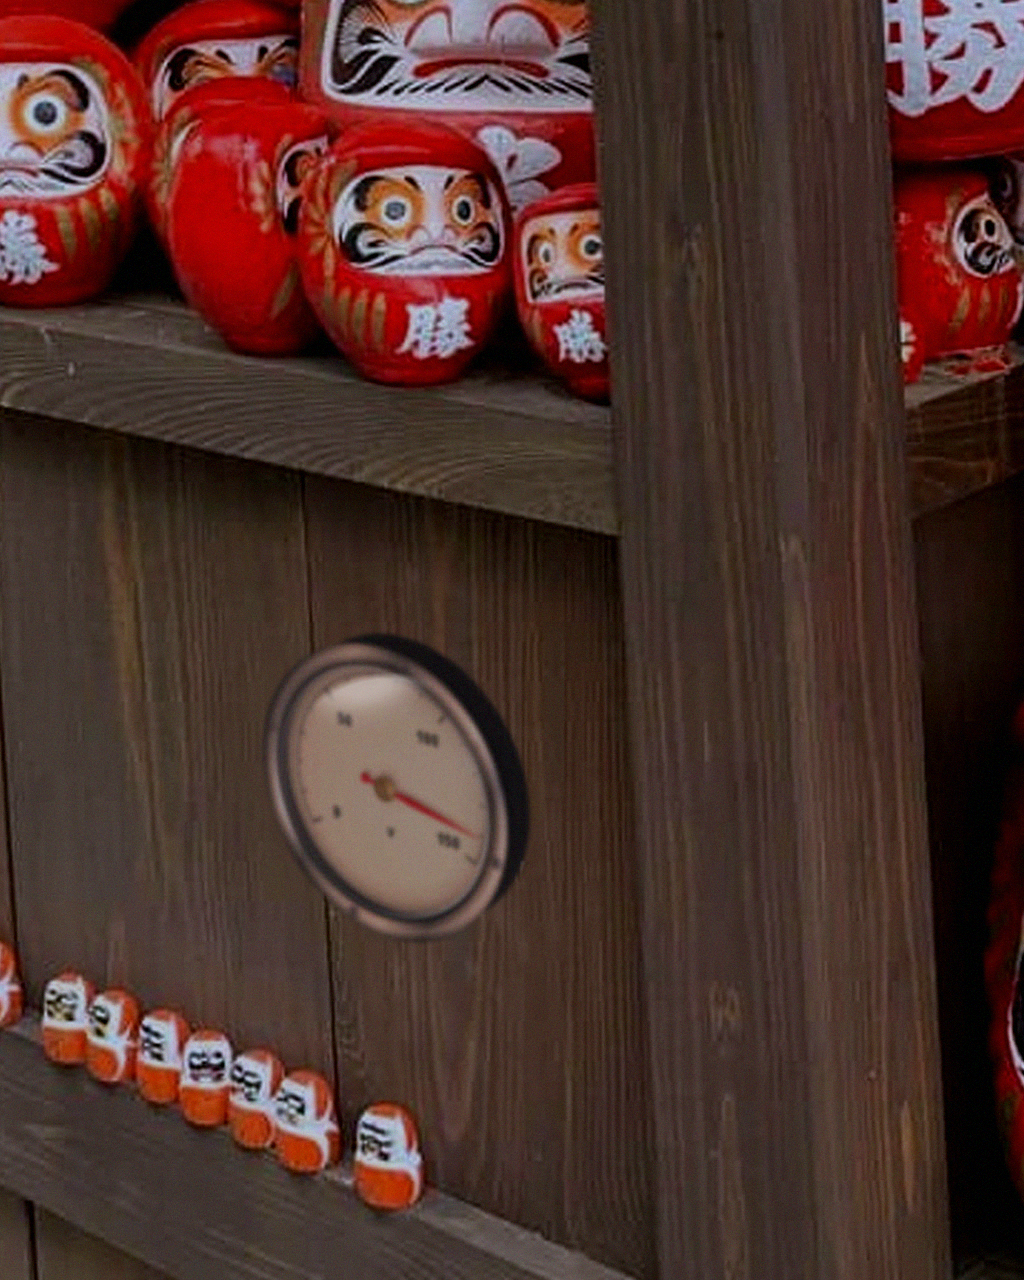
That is 140 V
